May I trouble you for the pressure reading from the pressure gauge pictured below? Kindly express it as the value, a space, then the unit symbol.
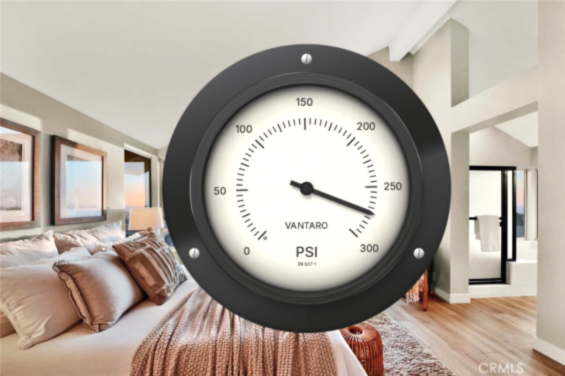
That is 275 psi
